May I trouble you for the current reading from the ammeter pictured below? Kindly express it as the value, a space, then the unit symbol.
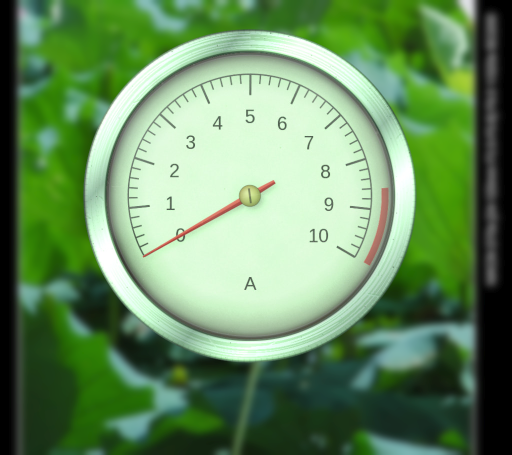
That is 0 A
